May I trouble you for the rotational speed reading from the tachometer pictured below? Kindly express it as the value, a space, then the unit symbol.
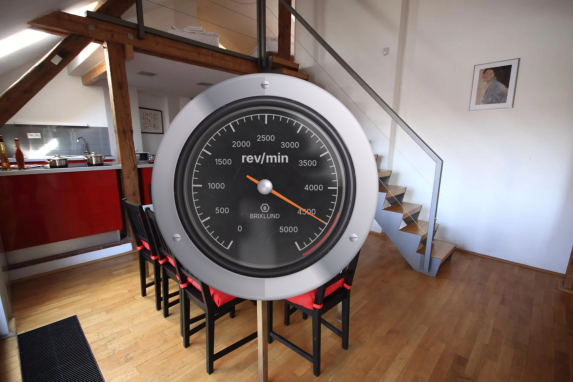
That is 4500 rpm
